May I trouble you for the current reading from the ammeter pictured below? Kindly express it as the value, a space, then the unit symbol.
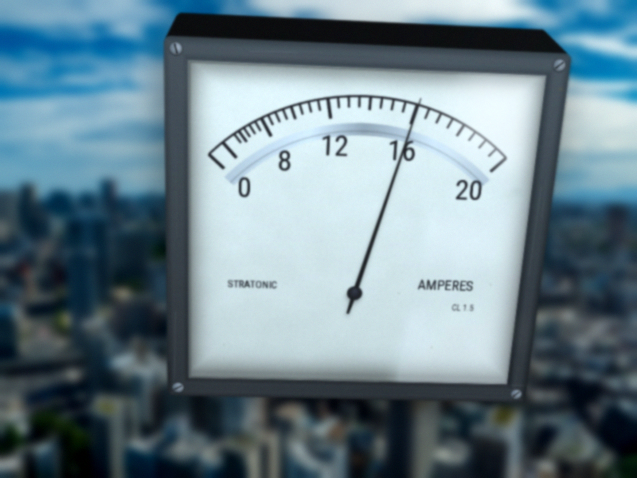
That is 16 A
